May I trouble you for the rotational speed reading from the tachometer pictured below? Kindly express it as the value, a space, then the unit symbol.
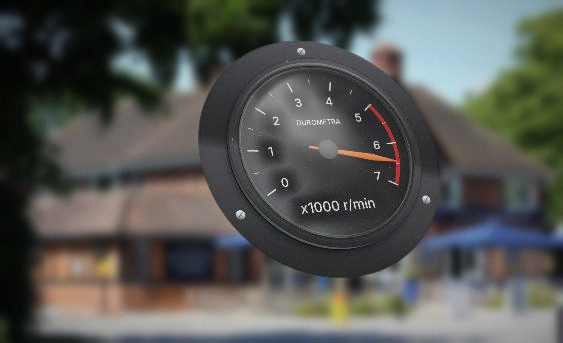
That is 6500 rpm
